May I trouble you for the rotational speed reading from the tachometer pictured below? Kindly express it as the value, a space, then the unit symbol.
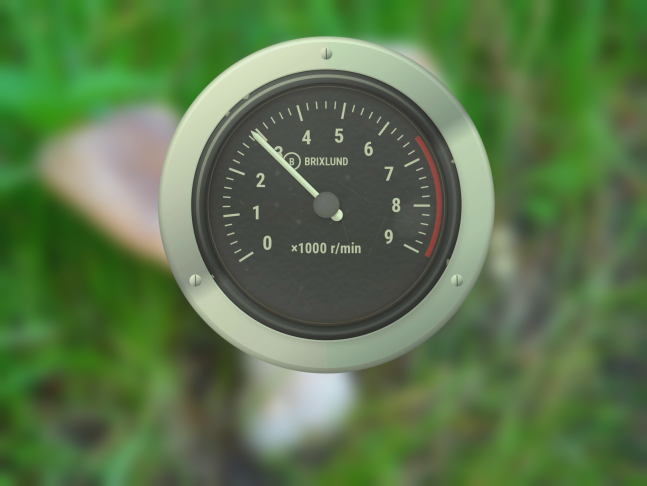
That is 2900 rpm
